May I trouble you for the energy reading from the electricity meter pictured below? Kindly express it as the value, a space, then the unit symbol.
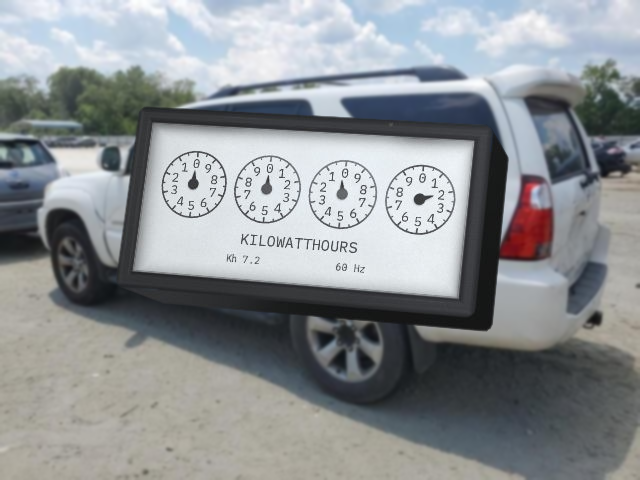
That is 2 kWh
